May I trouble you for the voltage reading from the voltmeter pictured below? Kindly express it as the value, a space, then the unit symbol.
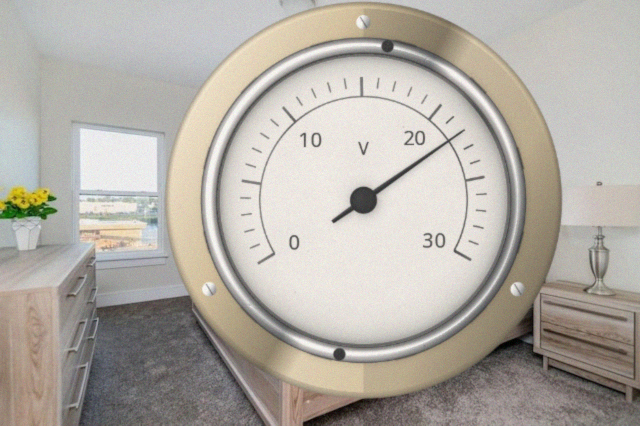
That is 22 V
